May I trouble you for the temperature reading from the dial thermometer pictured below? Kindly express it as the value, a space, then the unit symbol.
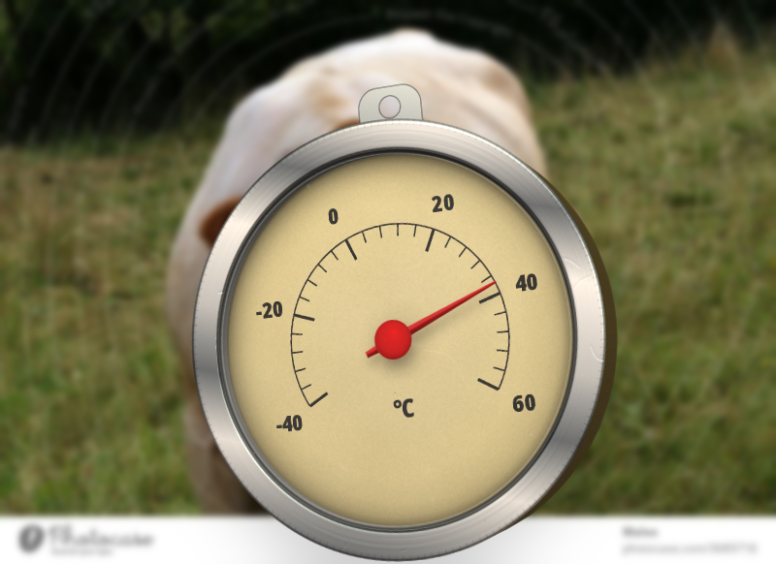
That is 38 °C
